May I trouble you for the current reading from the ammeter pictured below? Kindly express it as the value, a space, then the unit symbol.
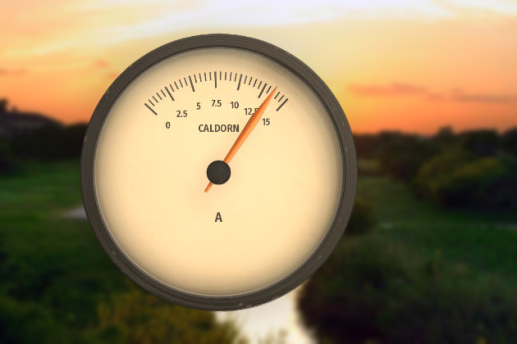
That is 13.5 A
